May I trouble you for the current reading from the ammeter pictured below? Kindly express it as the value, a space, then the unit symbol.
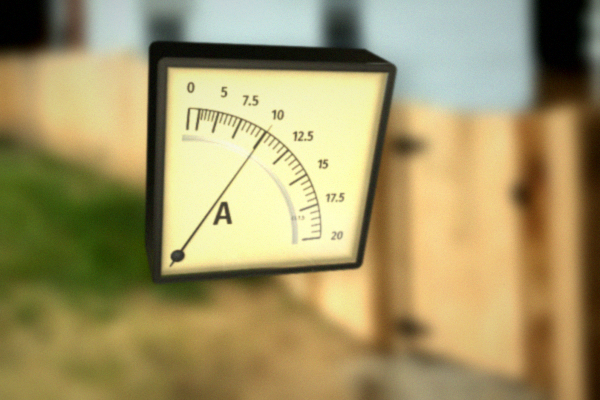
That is 10 A
